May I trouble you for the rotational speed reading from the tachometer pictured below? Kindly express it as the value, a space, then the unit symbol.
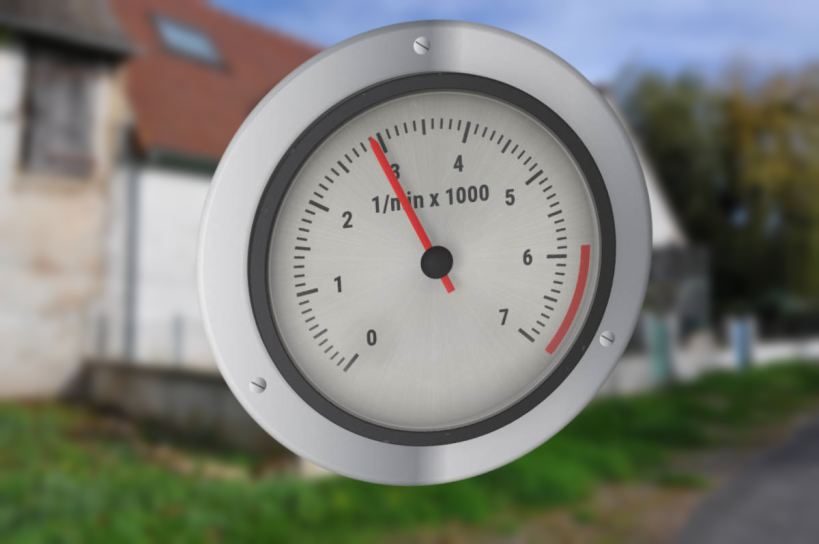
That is 2900 rpm
